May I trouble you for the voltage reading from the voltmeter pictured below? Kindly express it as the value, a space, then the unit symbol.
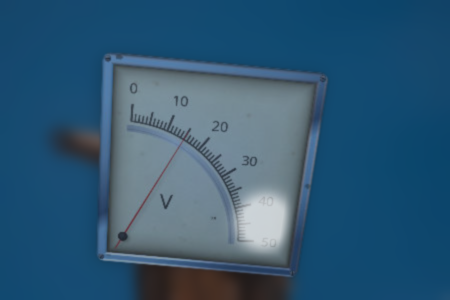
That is 15 V
